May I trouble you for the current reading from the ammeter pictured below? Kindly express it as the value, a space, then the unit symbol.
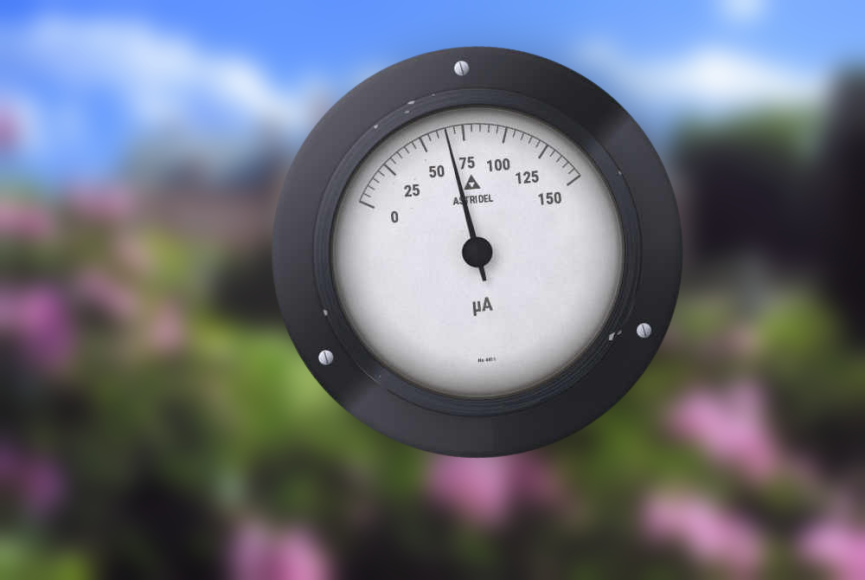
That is 65 µA
